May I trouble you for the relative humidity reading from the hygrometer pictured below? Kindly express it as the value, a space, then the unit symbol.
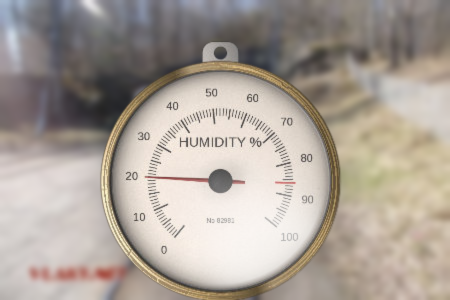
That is 20 %
